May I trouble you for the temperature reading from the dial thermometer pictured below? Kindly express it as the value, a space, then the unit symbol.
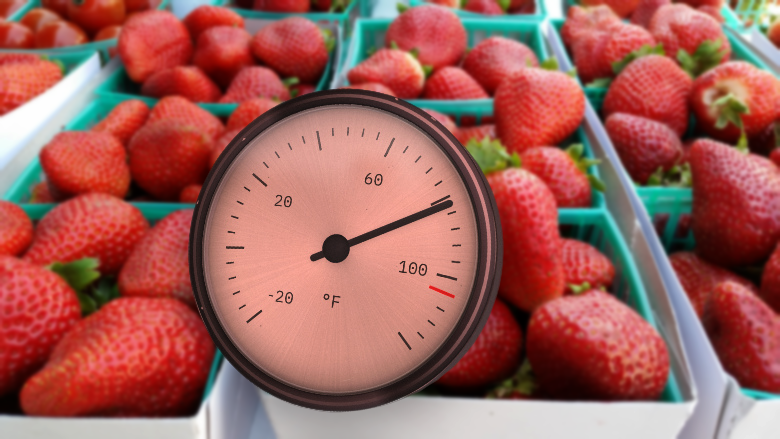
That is 82 °F
